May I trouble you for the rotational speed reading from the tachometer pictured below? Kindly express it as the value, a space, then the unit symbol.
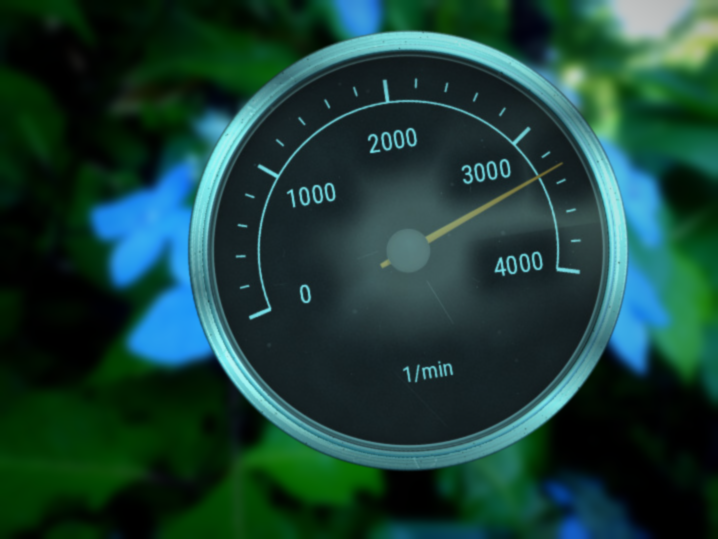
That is 3300 rpm
